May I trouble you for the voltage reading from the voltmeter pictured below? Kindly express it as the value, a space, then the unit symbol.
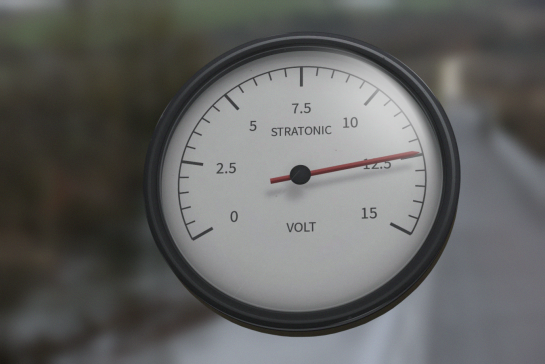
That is 12.5 V
